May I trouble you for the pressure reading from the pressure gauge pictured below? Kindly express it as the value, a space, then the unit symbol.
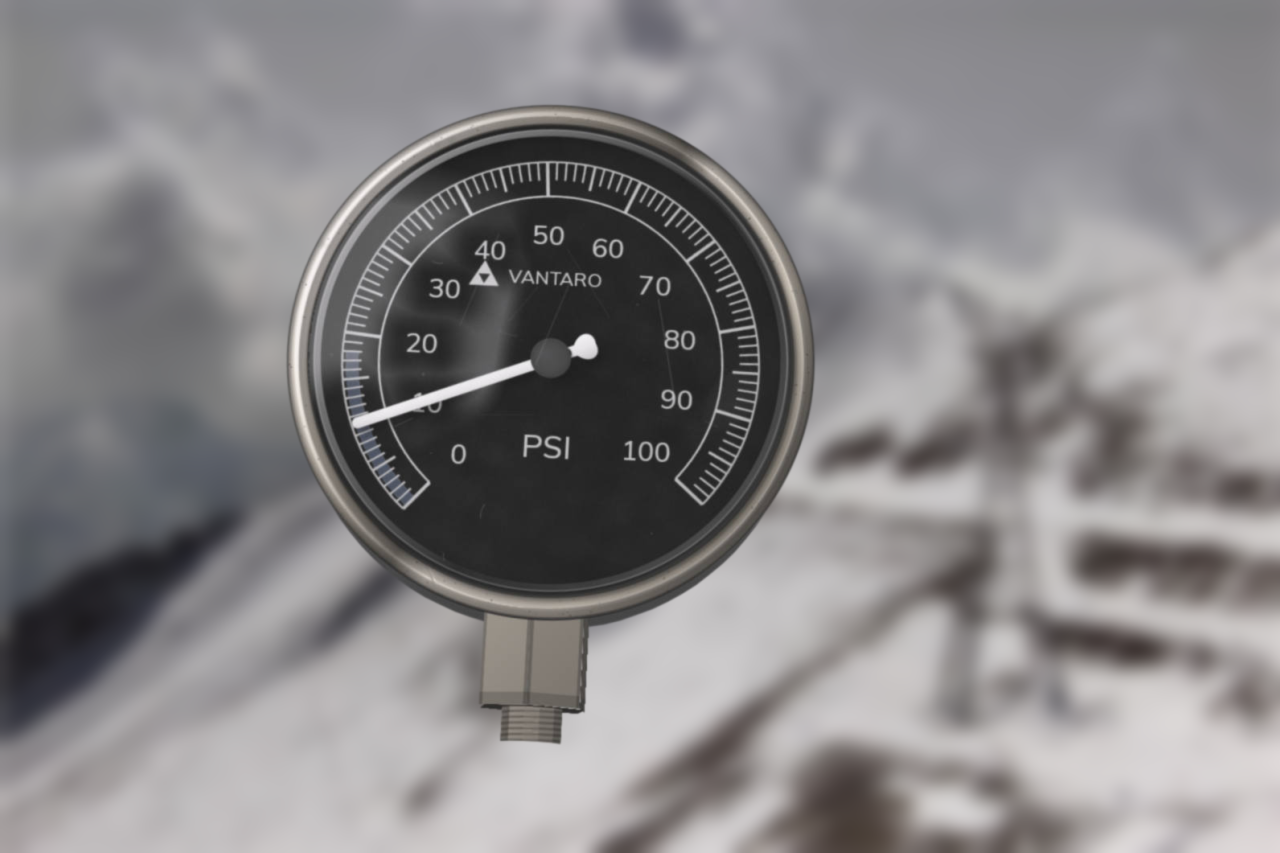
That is 10 psi
